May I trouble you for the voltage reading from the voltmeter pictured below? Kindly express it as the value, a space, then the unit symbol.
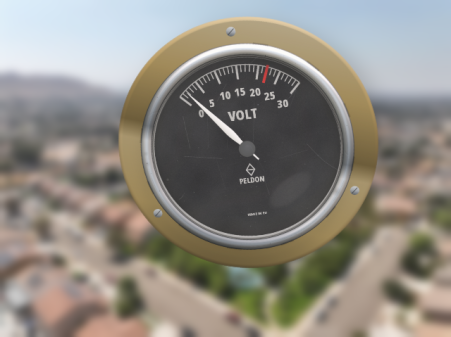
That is 2 V
